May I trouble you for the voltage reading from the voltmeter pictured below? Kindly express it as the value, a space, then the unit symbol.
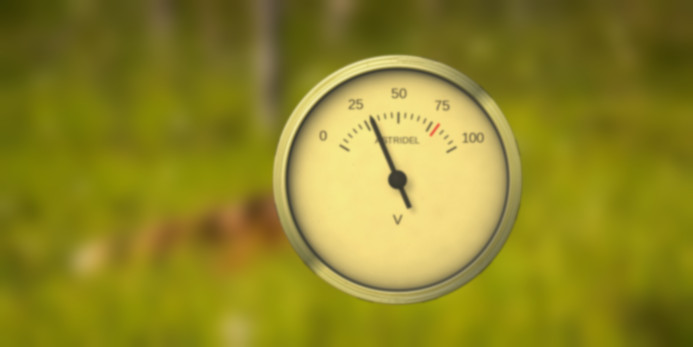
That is 30 V
